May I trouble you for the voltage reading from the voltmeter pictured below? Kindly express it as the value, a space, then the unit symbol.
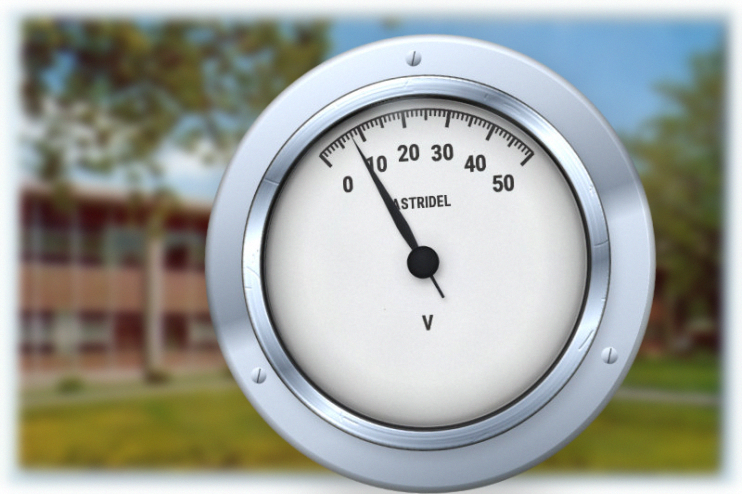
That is 8 V
